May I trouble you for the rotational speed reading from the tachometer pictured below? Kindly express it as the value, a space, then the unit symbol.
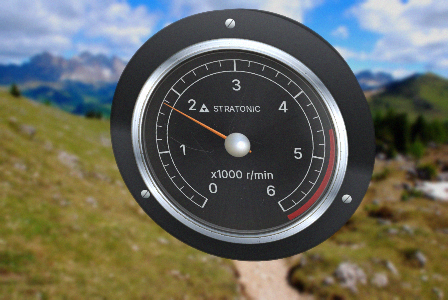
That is 1800 rpm
